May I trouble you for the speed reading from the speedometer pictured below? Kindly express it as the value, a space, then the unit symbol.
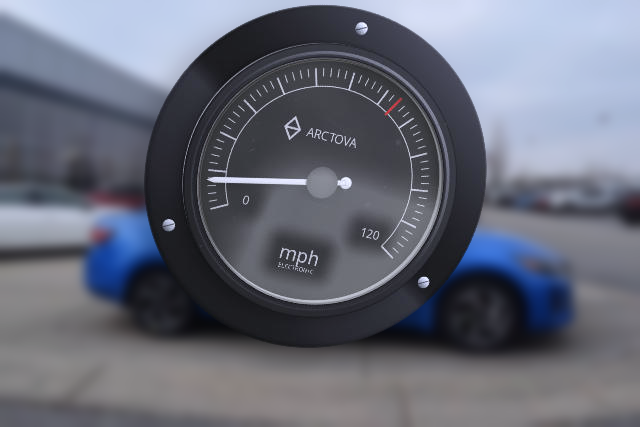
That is 8 mph
